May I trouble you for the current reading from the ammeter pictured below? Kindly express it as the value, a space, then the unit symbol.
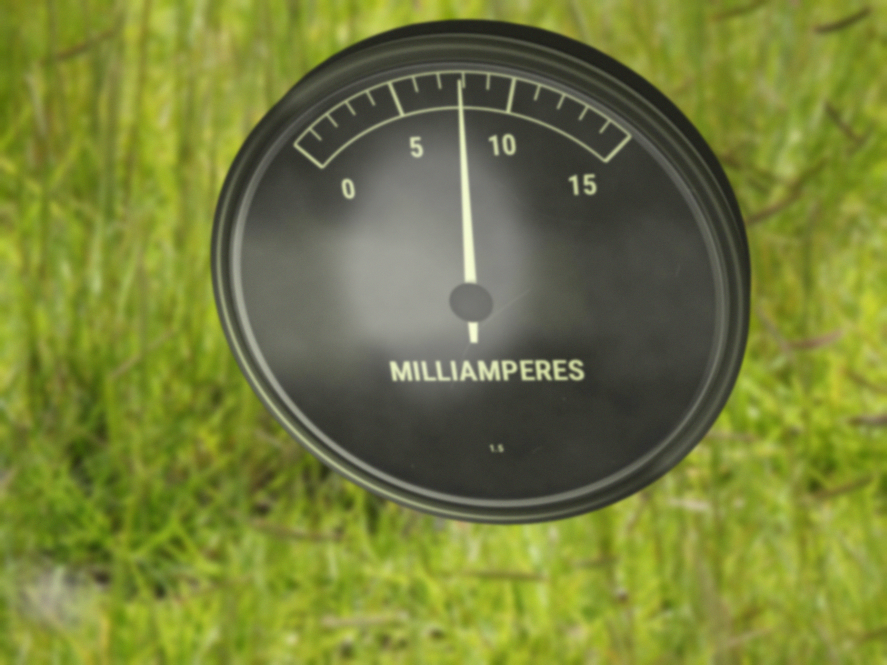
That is 8 mA
